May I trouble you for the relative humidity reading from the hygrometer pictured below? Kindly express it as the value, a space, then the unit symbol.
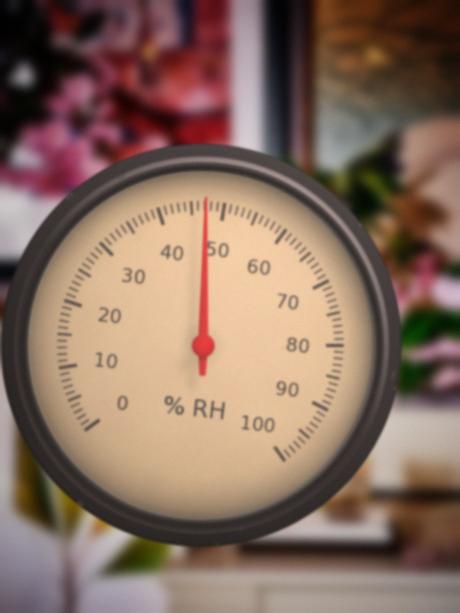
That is 47 %
